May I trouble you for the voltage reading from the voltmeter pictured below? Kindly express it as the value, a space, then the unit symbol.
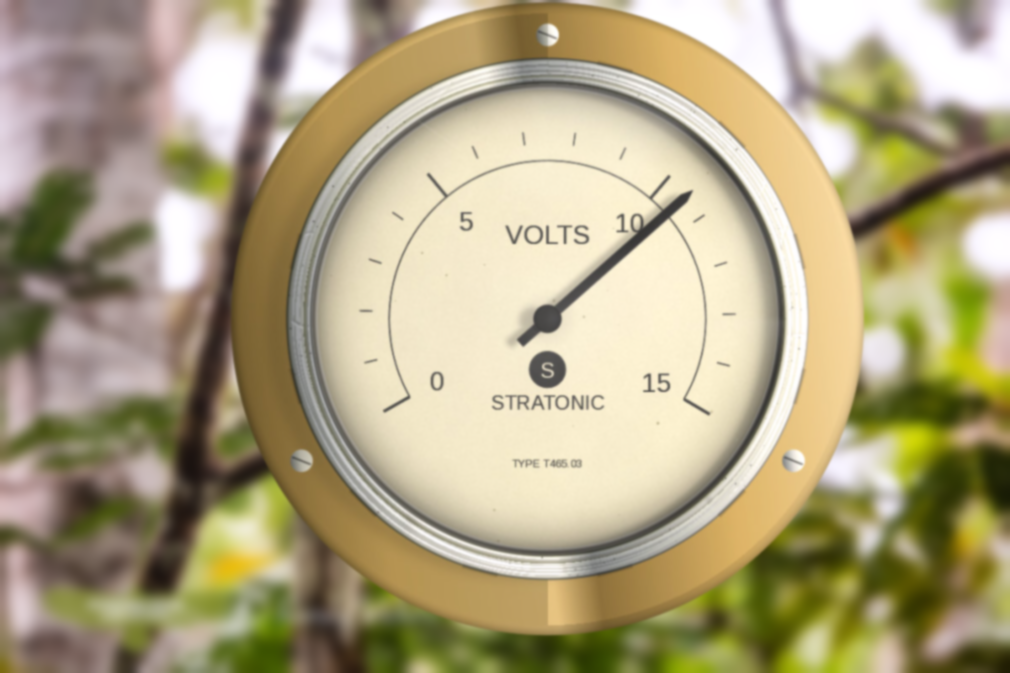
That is 10.5 V
